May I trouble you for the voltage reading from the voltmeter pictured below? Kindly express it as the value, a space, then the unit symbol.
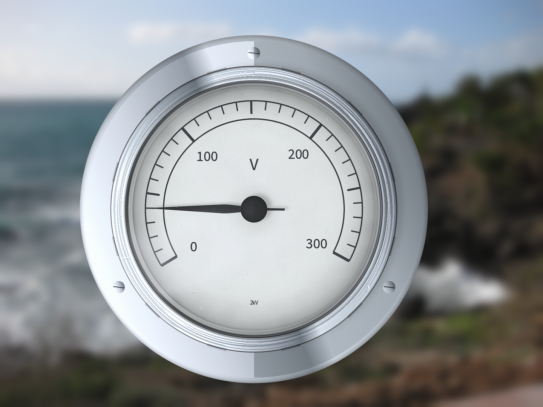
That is 40 V
